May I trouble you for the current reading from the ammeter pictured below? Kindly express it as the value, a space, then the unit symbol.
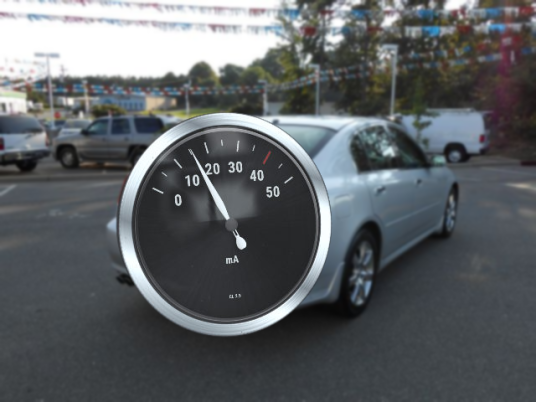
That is 15 mA
